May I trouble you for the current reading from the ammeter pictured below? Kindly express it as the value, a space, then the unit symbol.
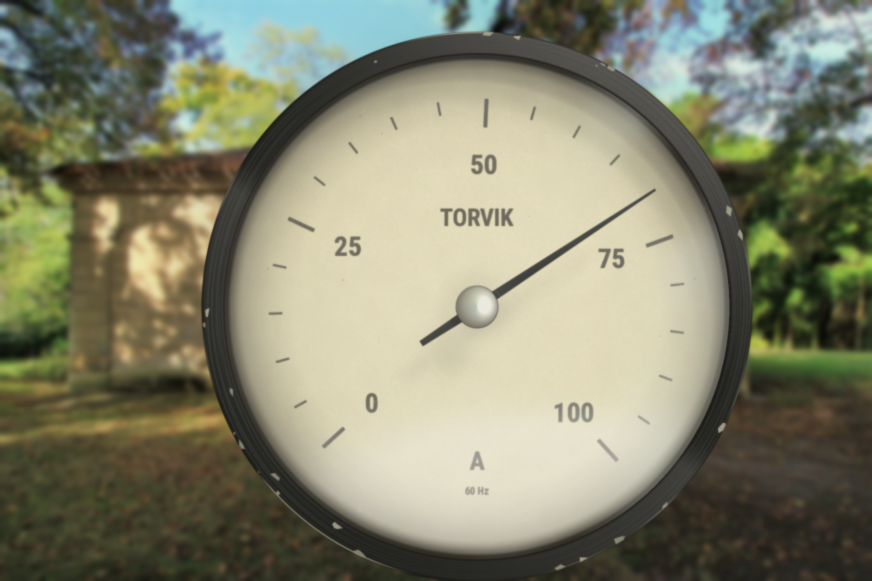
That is 70 A
